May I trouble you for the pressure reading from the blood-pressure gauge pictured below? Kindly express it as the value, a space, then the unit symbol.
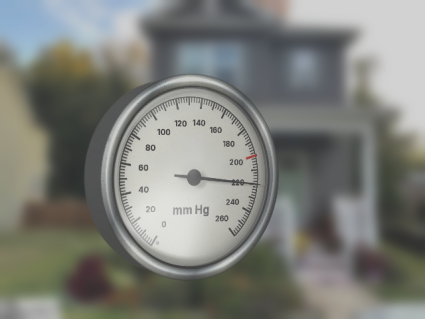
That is 220 mmHg
